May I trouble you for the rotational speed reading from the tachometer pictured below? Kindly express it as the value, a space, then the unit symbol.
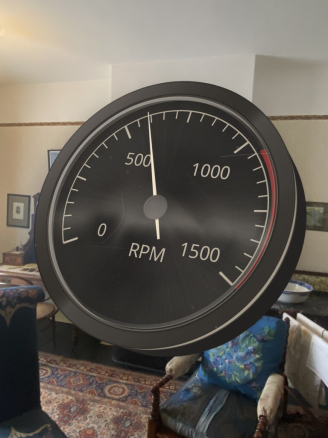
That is 600 rpm
